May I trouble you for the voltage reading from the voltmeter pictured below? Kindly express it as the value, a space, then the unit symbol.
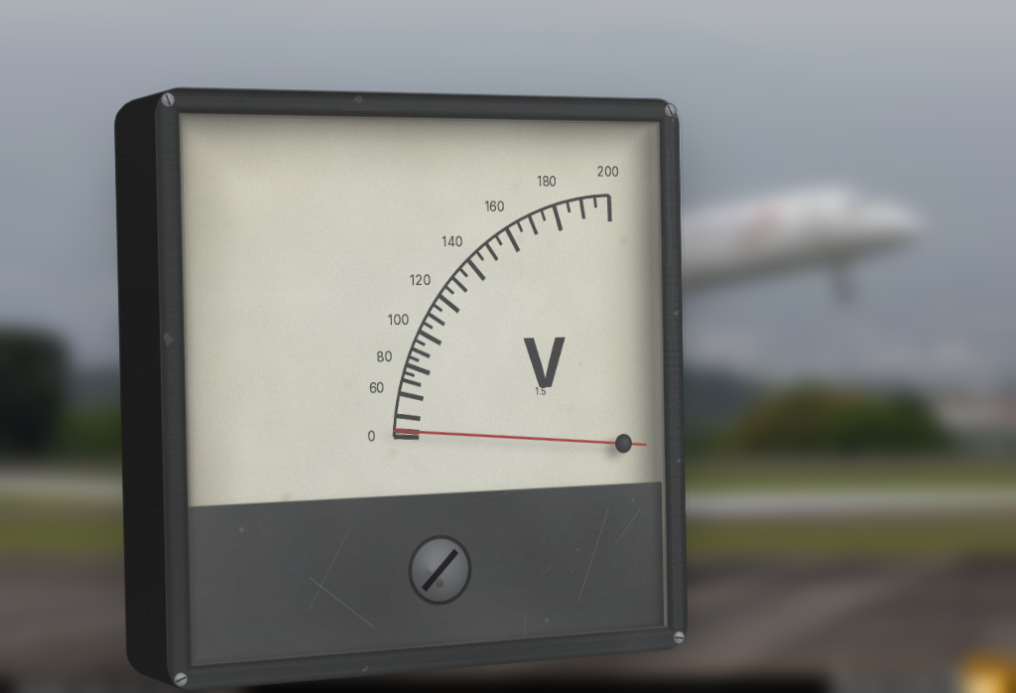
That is 20 V
